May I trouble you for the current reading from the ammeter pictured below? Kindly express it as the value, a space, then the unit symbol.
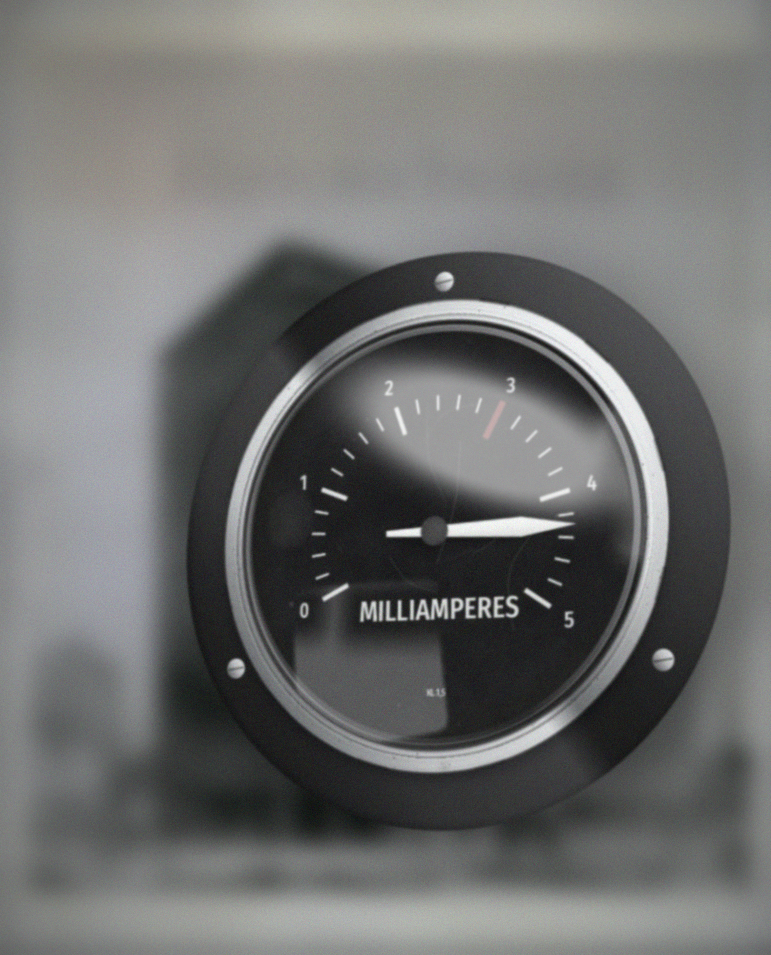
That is 4.3 mA
